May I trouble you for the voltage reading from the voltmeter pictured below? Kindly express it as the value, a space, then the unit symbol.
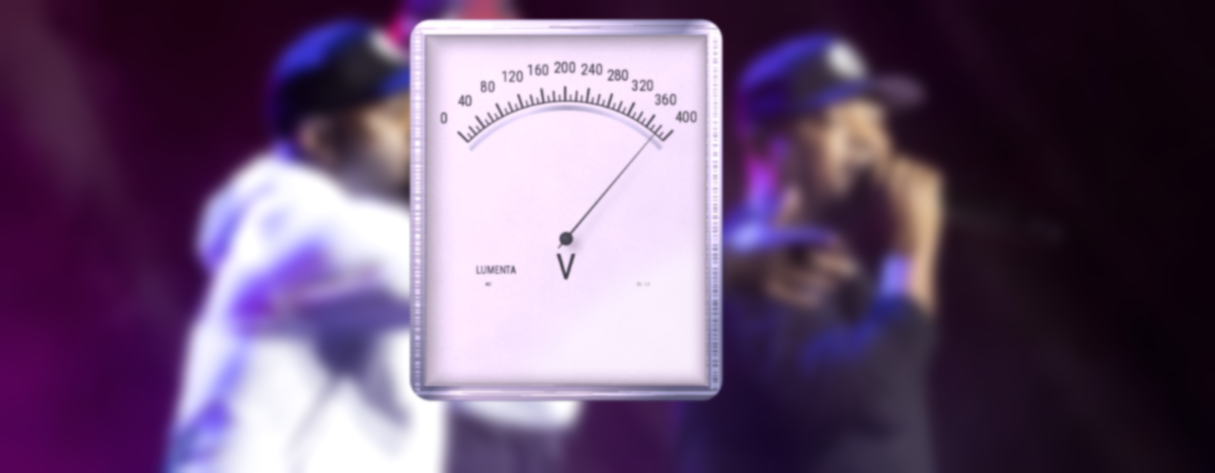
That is 380 V
